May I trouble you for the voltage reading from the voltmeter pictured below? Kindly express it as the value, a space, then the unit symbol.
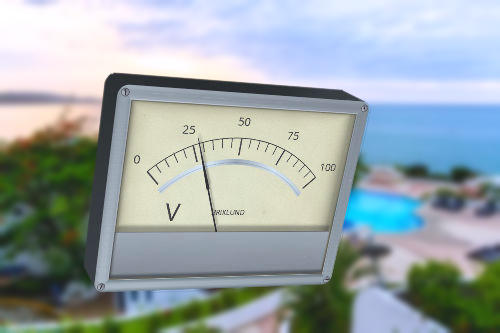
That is 27.5 V
